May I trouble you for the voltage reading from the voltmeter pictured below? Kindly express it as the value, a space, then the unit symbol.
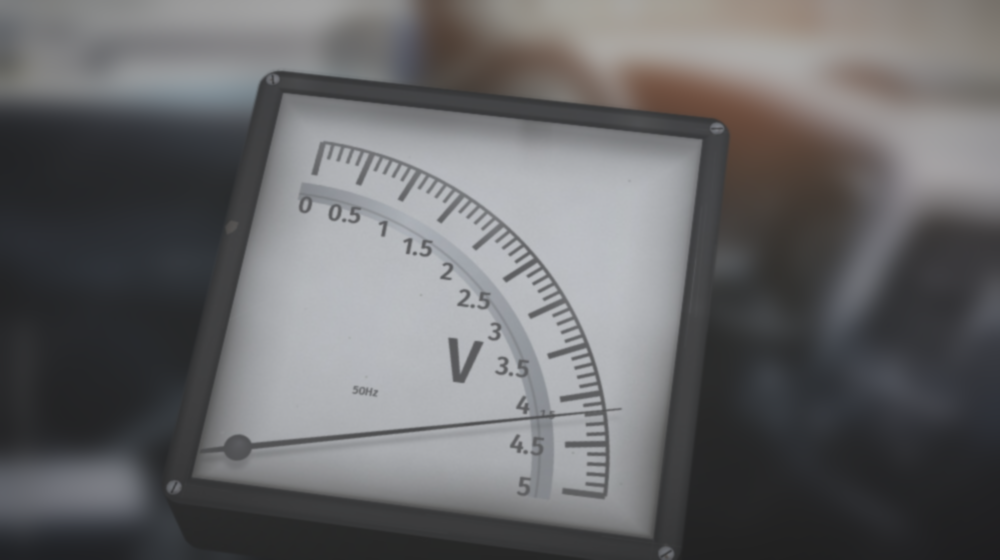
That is 4.2 V
